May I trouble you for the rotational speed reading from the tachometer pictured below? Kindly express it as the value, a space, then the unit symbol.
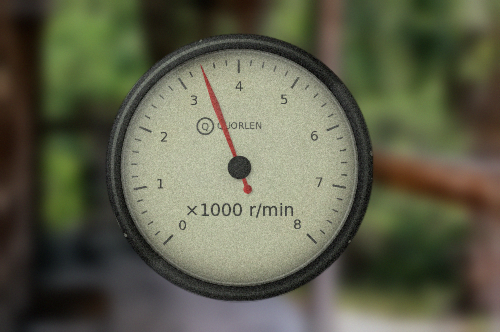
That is 3400 rpm
